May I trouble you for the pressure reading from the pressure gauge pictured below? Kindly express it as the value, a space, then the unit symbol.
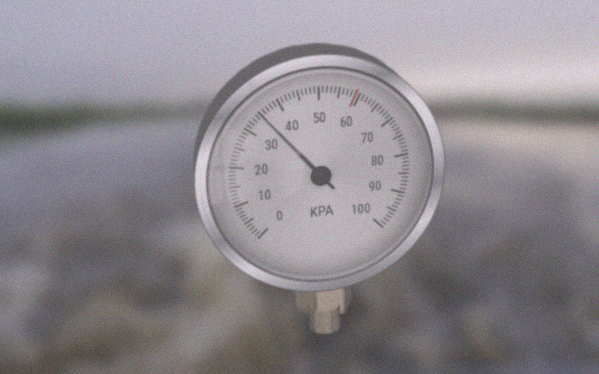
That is 35 kPa
